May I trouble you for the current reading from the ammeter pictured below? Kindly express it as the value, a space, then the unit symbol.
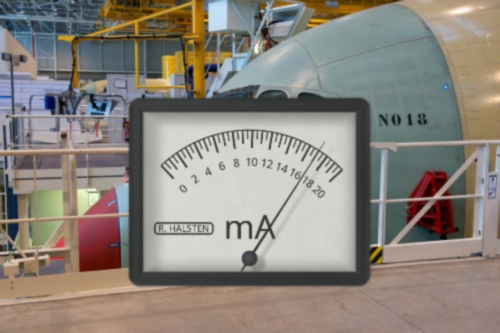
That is 17 mA
